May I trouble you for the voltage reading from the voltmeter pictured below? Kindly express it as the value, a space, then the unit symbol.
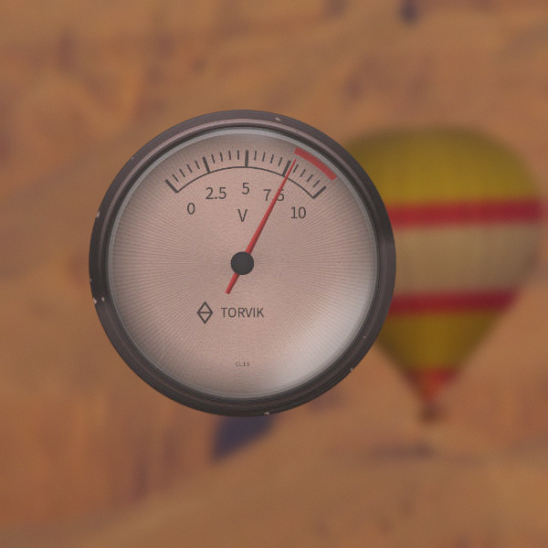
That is 7.75 V
